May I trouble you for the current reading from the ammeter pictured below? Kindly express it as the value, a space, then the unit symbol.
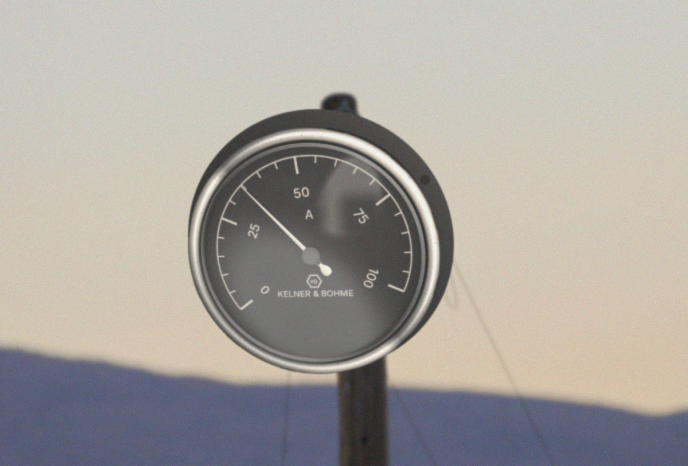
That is 35 A
